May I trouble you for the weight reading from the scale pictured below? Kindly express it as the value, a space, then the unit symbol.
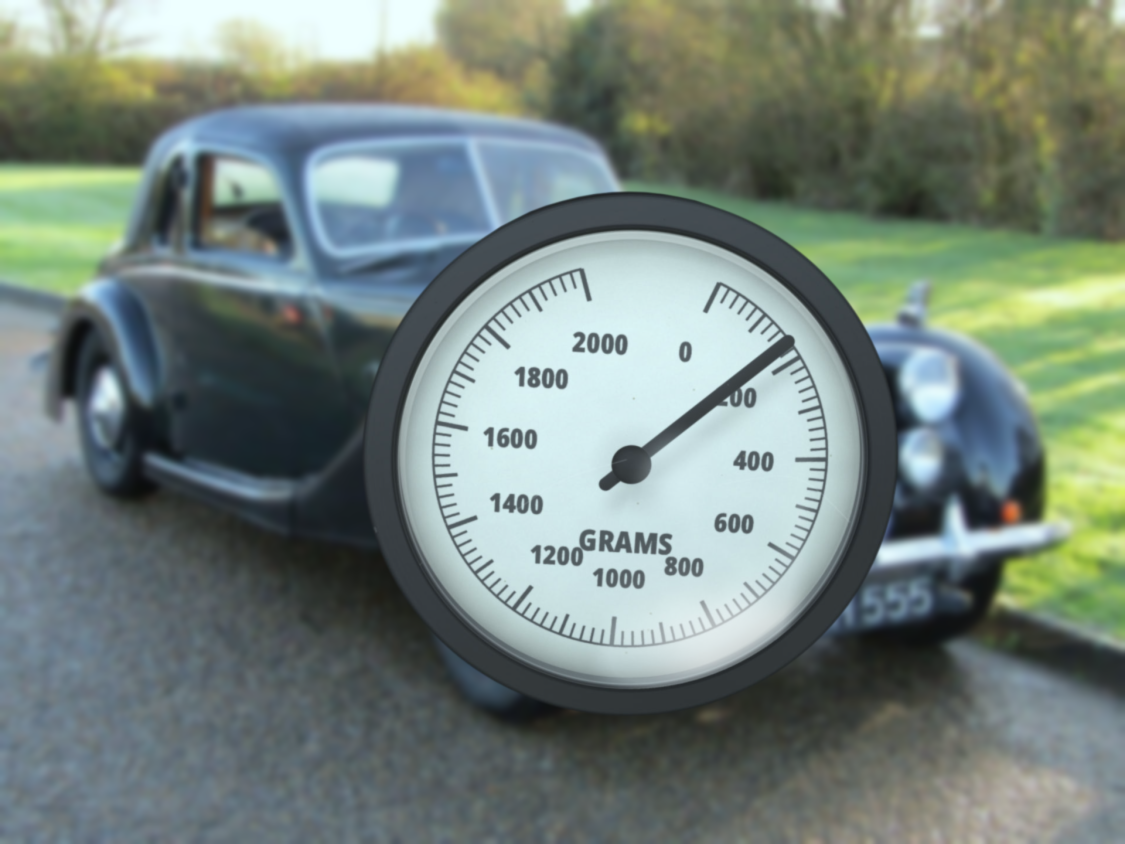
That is 160 g
